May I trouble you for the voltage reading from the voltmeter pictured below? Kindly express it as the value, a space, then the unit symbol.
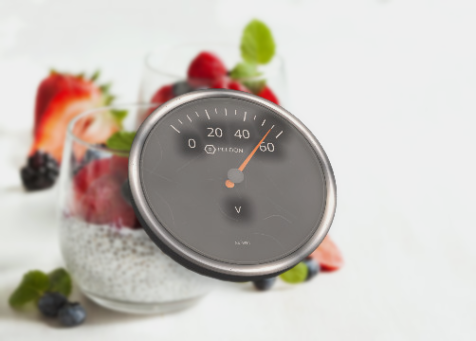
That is 55 V
